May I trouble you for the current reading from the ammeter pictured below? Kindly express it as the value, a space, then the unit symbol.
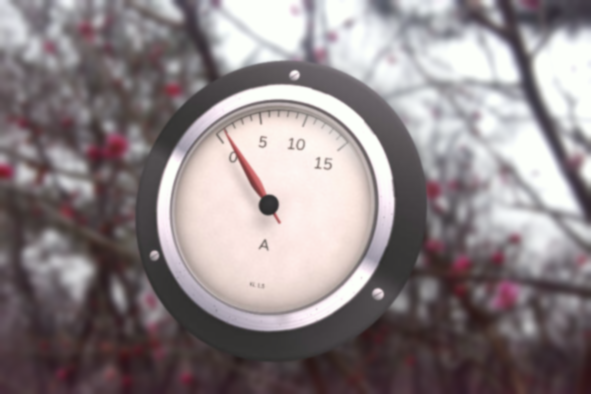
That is 1 A
